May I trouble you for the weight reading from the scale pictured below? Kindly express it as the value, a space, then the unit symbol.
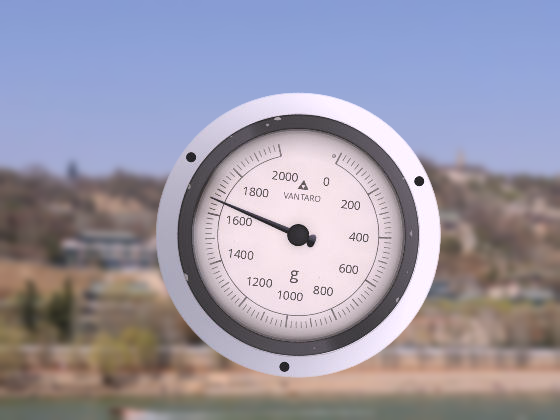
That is 1660 g
